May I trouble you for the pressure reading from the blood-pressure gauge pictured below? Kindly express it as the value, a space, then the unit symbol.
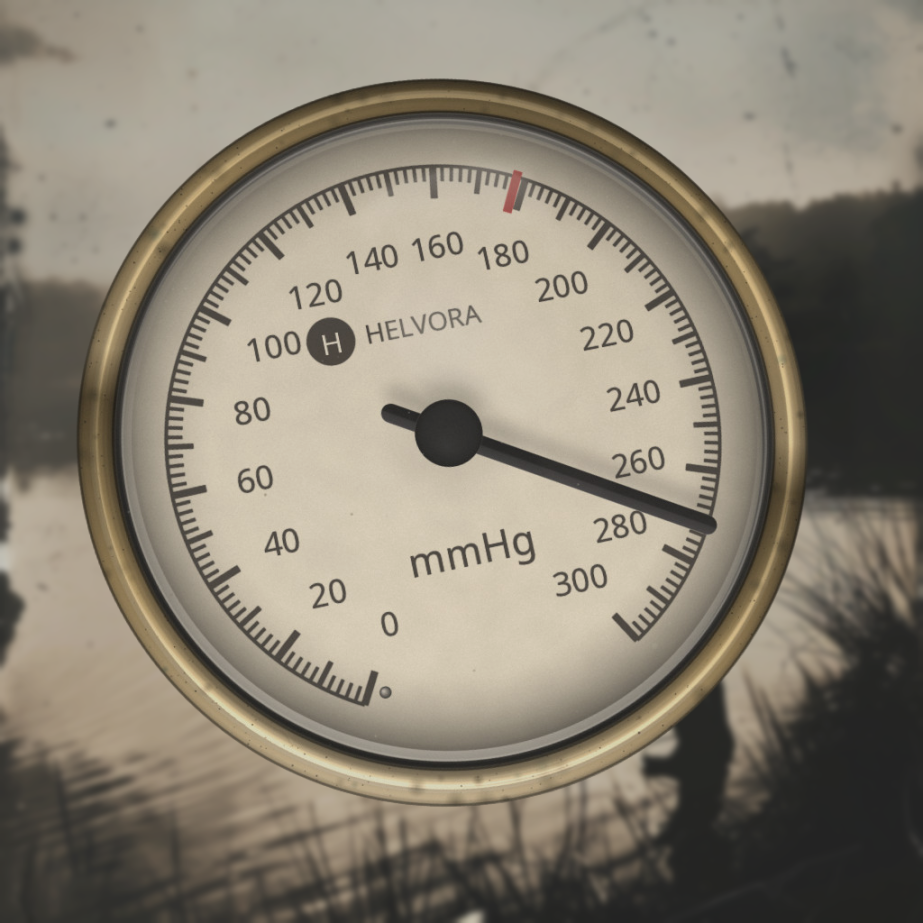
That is 272 mmHg
